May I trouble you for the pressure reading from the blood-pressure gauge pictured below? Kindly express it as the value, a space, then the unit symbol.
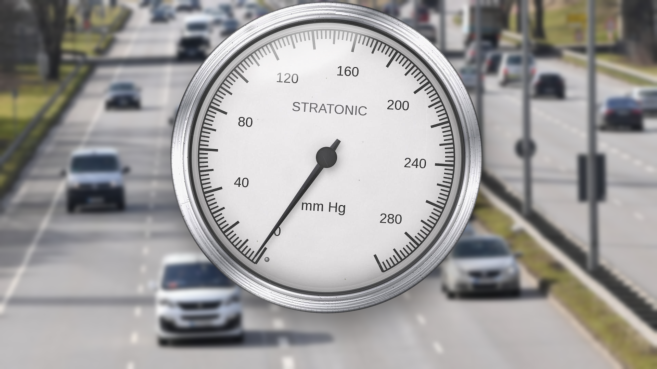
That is 2 mmHg
